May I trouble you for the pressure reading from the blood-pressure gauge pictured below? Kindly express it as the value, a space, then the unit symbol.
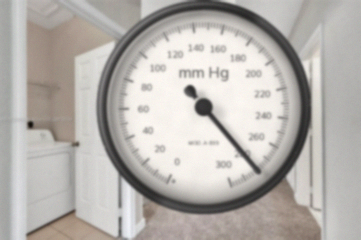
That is 280 mmHg
